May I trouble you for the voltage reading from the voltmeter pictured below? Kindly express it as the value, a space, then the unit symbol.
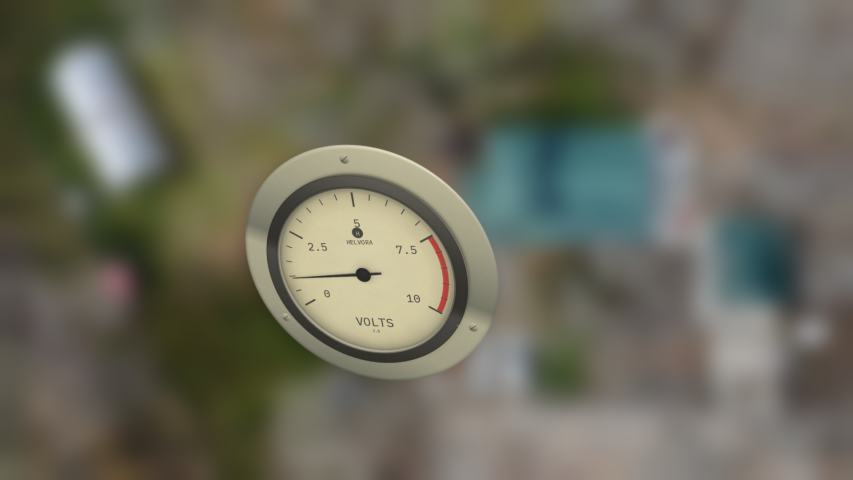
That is 1 V
